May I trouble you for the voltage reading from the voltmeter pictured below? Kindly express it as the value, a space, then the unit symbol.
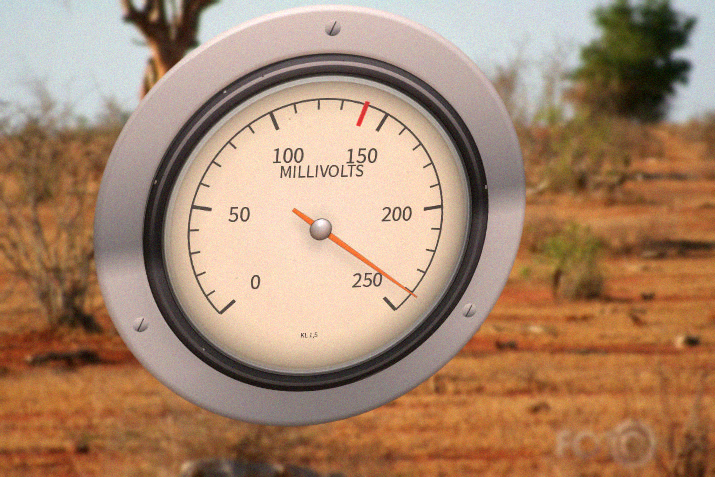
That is 240 mV
